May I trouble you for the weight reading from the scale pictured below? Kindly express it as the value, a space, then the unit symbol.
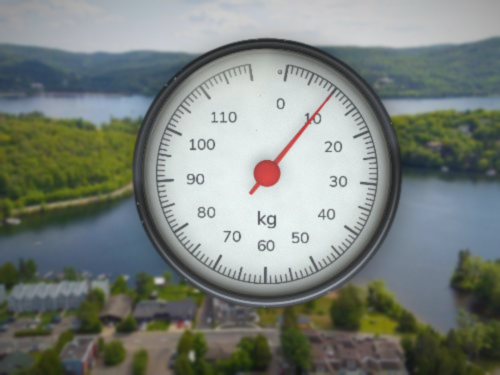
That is 10 kg
